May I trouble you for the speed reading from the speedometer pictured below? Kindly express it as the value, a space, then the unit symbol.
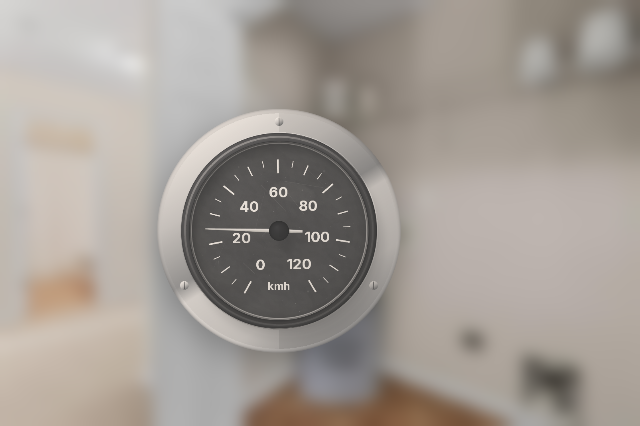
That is 25 km/h
